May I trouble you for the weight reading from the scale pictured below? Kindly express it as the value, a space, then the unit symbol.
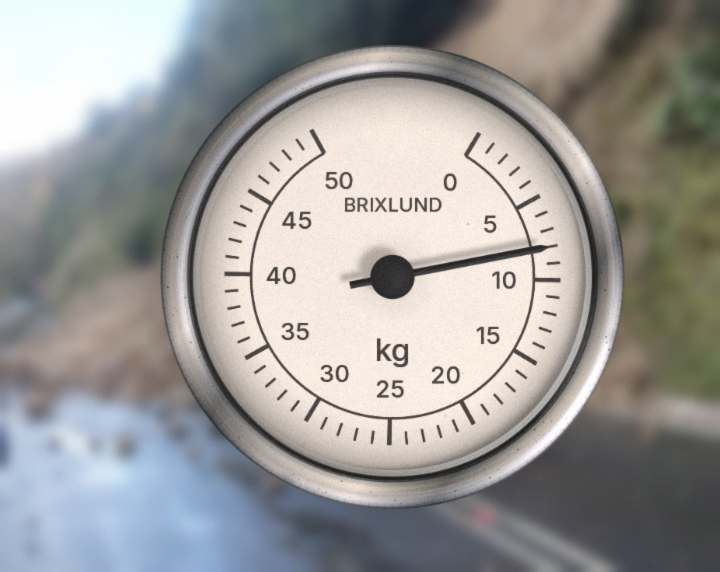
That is 8 kg
